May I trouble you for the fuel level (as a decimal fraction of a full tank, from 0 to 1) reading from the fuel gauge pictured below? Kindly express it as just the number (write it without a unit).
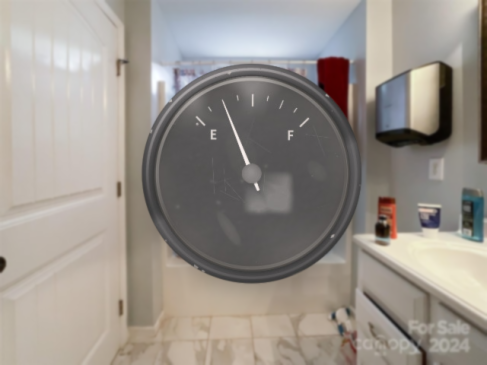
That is 0.25
